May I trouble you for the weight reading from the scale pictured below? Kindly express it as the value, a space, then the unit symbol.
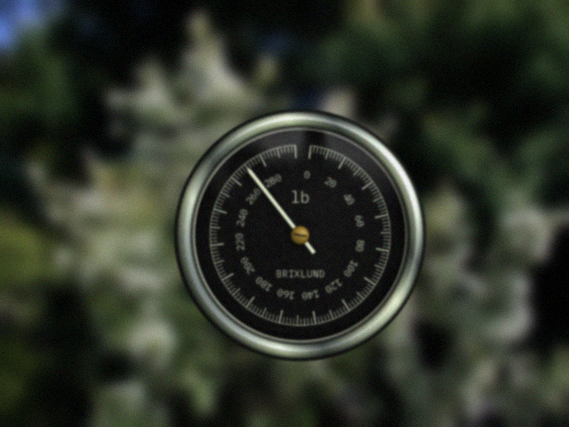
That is 270 lb
